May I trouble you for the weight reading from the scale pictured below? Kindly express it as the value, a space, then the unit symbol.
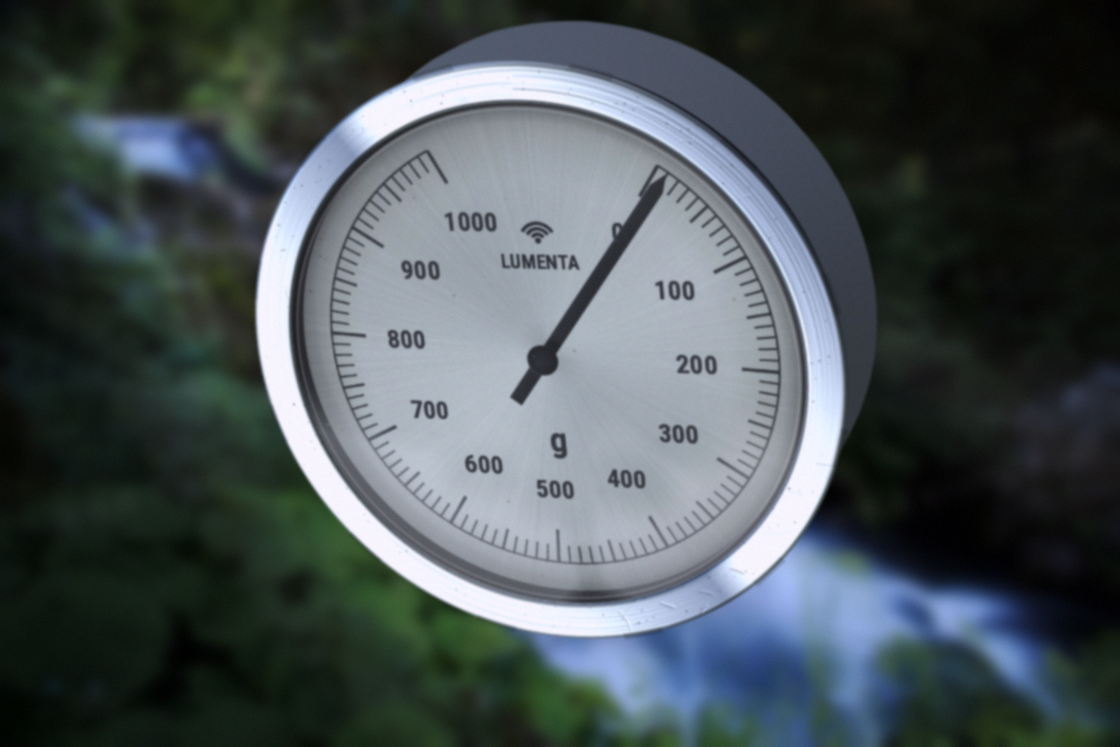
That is 10 g
